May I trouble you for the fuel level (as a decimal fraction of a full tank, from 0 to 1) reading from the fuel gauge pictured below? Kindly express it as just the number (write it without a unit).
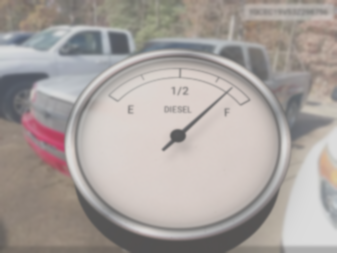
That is 0.875
